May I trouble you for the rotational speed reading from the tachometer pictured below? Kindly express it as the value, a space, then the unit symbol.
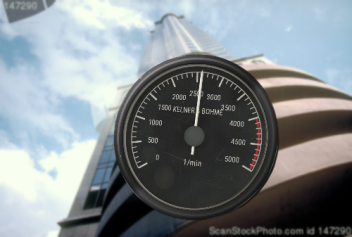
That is 2600 rpm
